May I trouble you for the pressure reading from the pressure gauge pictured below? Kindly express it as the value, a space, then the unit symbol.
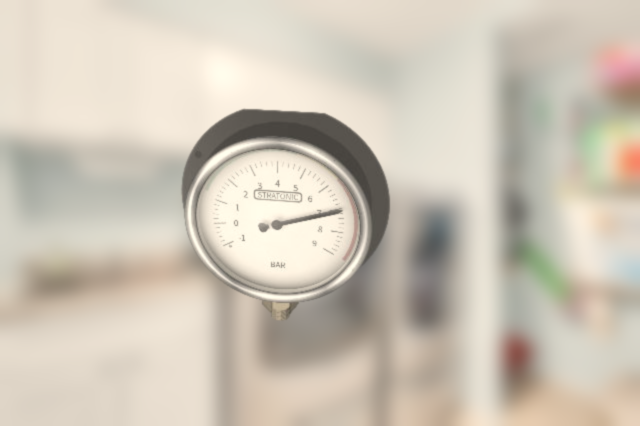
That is 7 bar
